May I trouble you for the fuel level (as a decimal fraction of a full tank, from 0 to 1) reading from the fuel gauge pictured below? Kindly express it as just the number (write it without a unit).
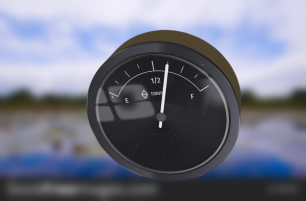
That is 0.625
